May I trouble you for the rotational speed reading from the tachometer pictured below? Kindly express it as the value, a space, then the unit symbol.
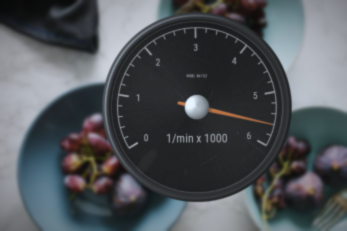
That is 5600 rpm
